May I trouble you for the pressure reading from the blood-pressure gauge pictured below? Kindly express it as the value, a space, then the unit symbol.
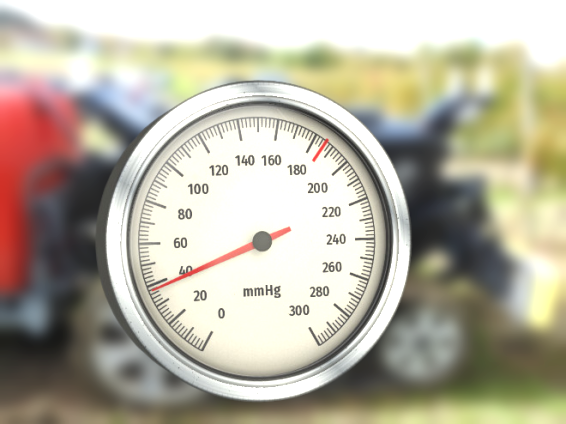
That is 38 mmHg
